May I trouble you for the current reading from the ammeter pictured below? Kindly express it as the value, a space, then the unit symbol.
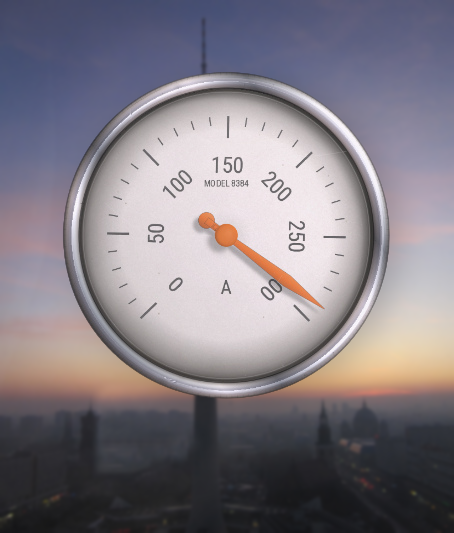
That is 290 A
